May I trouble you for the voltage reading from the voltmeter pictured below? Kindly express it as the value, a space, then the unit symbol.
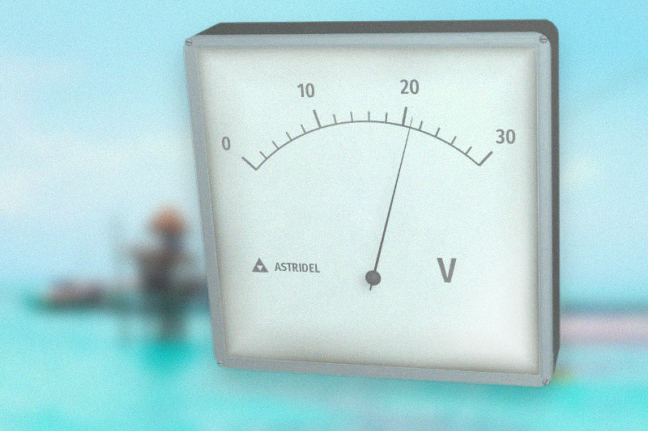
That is 21 V
